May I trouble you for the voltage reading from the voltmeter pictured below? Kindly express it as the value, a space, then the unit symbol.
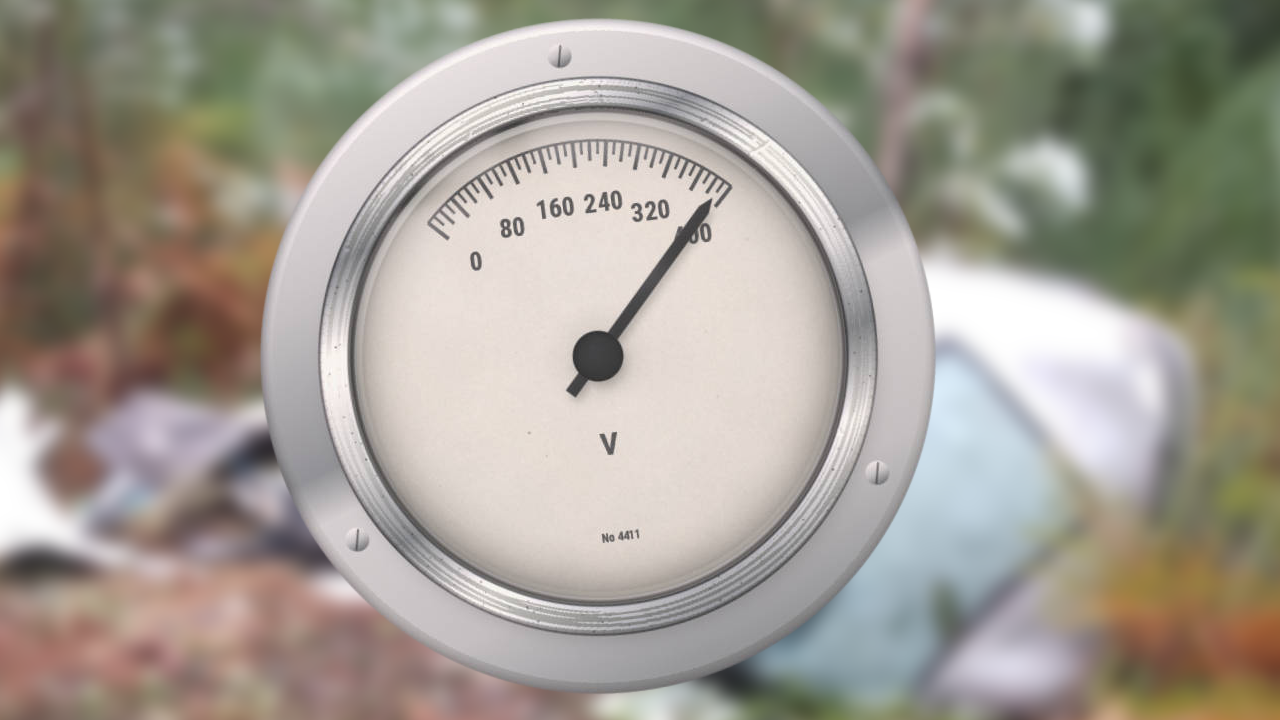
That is 390 V
